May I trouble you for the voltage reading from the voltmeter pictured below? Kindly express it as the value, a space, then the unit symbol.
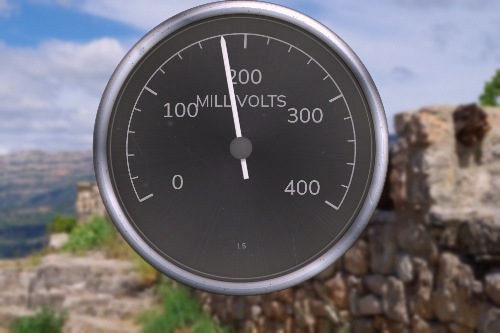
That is 180 mV
